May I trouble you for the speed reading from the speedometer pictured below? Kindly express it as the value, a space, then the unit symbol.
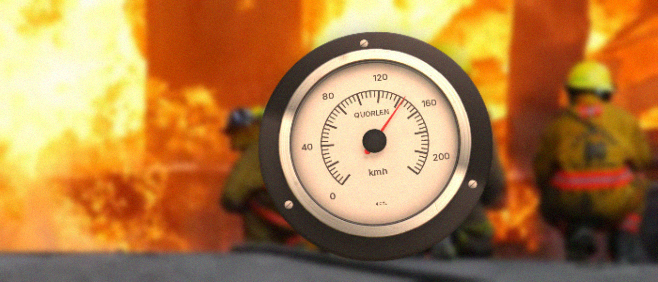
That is 144 km/h
